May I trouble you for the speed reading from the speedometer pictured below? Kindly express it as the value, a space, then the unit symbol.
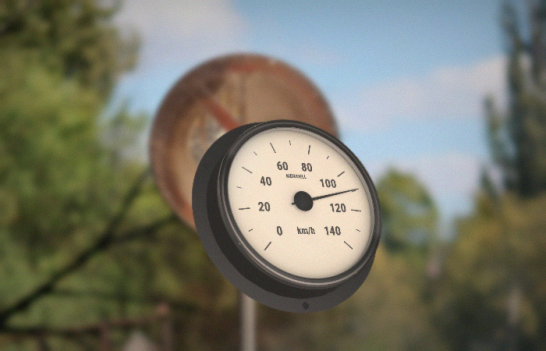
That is 110 km/h
